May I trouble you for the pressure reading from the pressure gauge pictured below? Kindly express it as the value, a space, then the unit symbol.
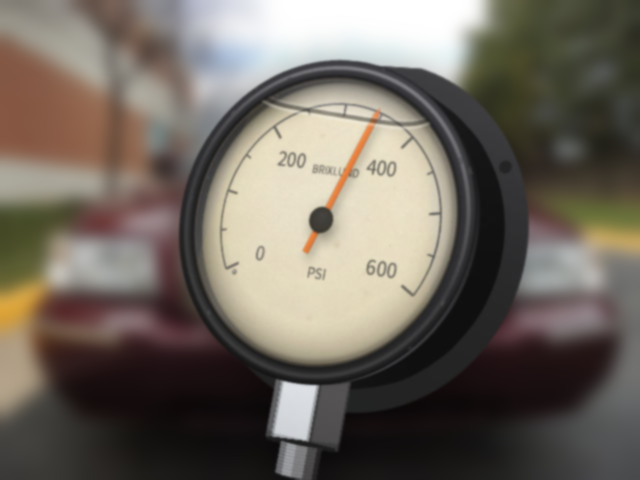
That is 350 psi
